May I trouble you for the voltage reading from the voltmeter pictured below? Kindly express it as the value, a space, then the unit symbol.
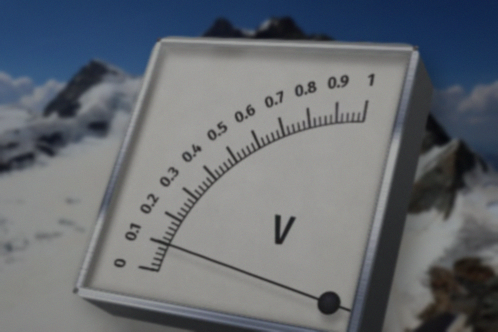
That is 0.1 V
